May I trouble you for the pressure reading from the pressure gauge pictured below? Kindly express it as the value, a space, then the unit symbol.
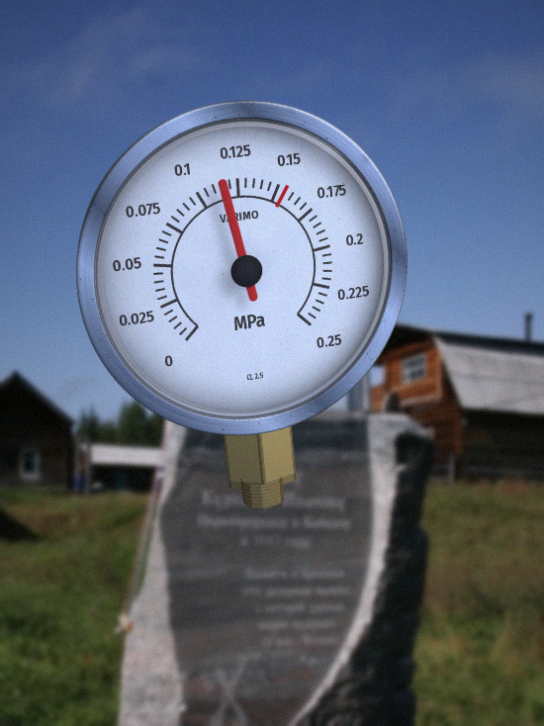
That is 0.115 MPa
